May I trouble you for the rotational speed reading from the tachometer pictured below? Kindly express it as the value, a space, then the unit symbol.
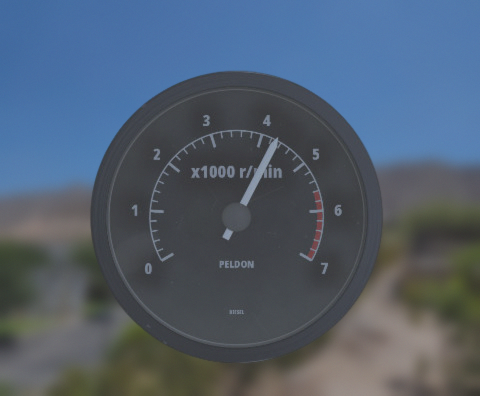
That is 4300 rpm
